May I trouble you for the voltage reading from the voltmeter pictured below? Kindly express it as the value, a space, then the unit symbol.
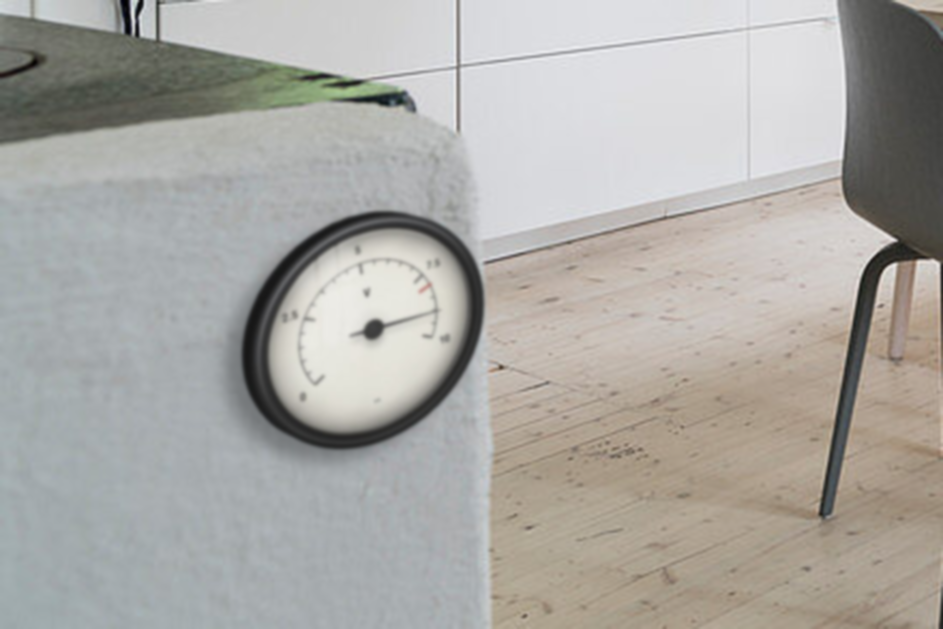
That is 9 V
